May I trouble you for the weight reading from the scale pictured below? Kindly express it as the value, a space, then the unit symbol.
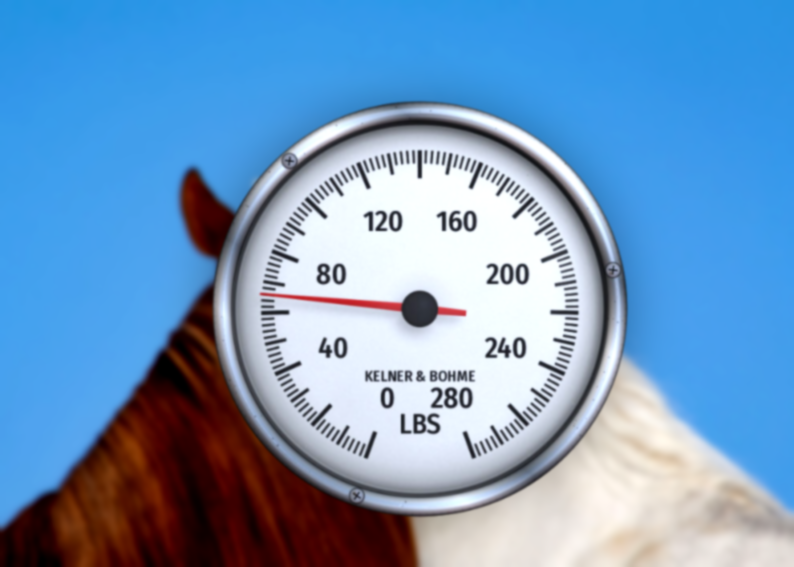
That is 66 lb
